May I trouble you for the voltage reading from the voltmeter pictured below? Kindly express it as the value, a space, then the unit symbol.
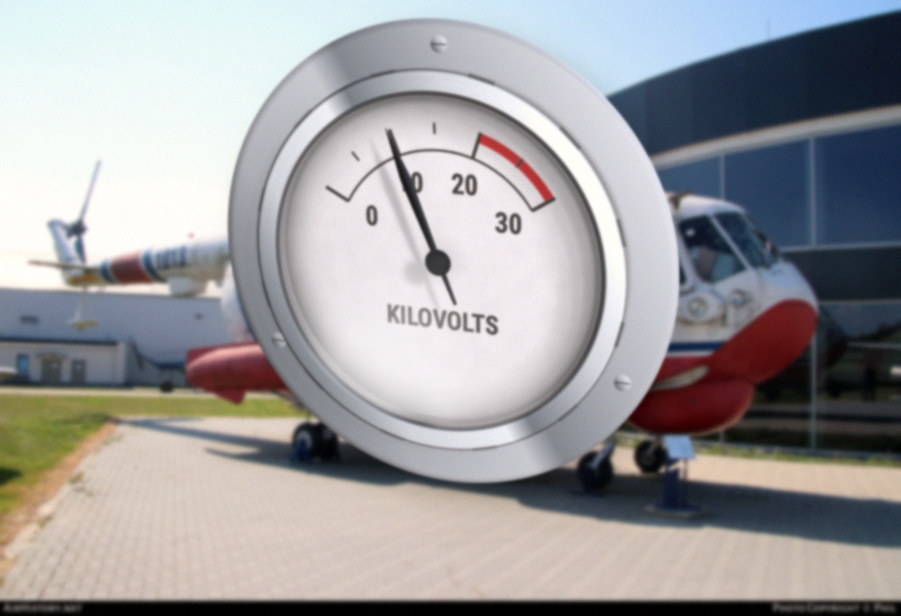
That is 10 kV
